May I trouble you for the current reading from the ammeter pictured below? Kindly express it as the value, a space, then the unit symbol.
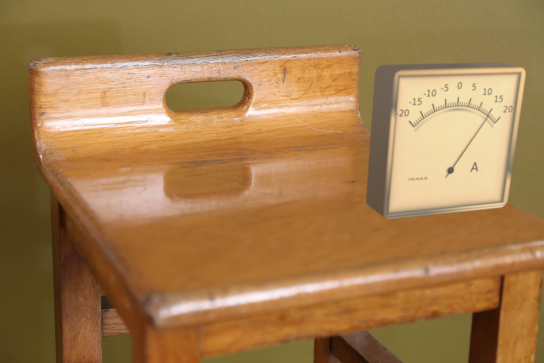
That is 15 A
